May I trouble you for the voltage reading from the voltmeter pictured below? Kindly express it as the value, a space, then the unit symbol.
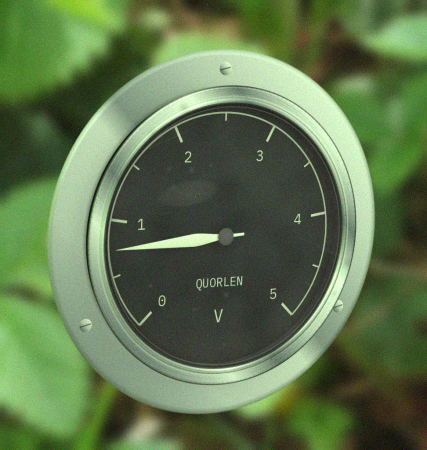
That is 0.75 V
